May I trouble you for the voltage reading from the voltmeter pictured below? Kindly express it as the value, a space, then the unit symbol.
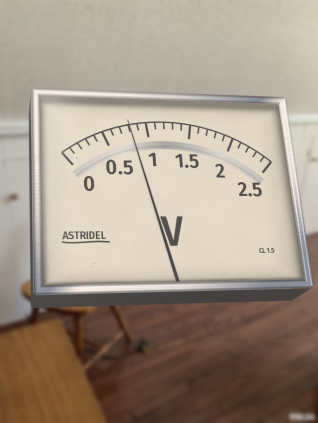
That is 0.8 V
